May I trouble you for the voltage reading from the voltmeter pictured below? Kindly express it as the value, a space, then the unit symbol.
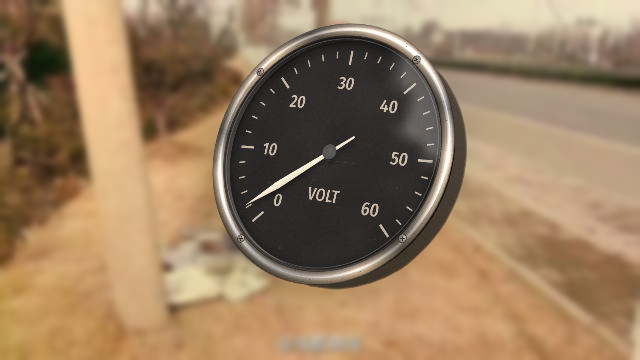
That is 2 V
